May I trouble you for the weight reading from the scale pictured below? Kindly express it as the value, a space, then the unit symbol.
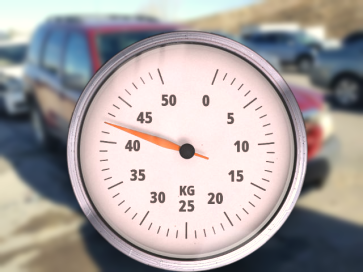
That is 42 kg
